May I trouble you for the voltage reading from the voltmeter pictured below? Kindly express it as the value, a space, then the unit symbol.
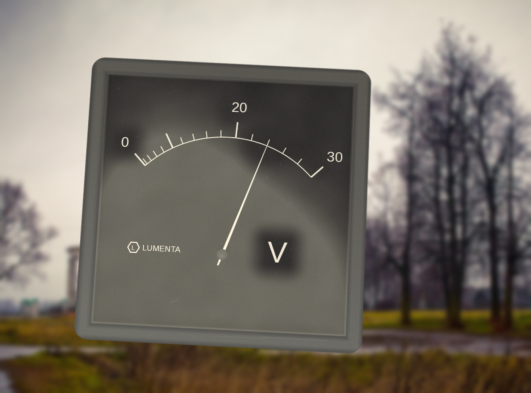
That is 24 V
